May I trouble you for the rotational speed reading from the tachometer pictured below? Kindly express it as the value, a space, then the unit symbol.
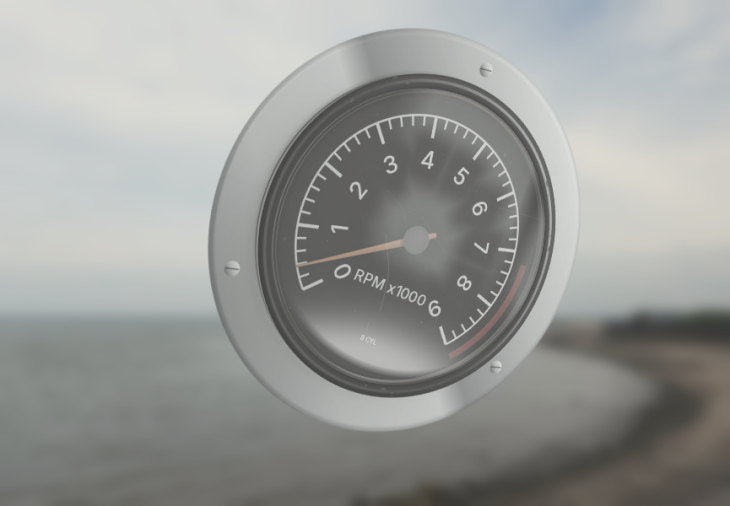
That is 400 rpm
